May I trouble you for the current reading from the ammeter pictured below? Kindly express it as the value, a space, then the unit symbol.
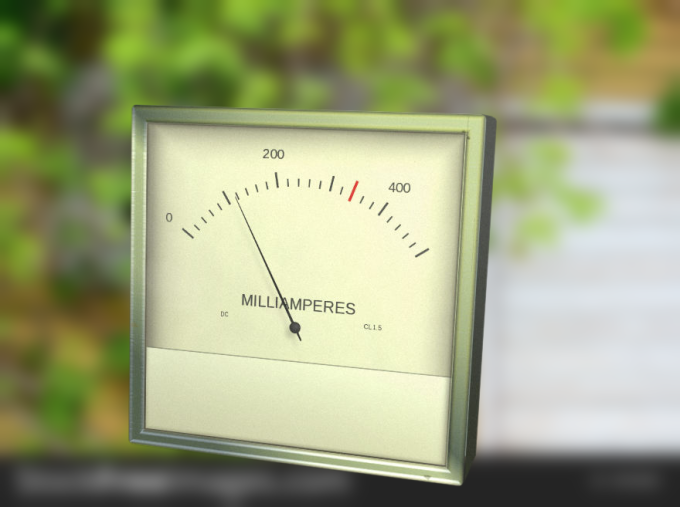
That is 120 mA
